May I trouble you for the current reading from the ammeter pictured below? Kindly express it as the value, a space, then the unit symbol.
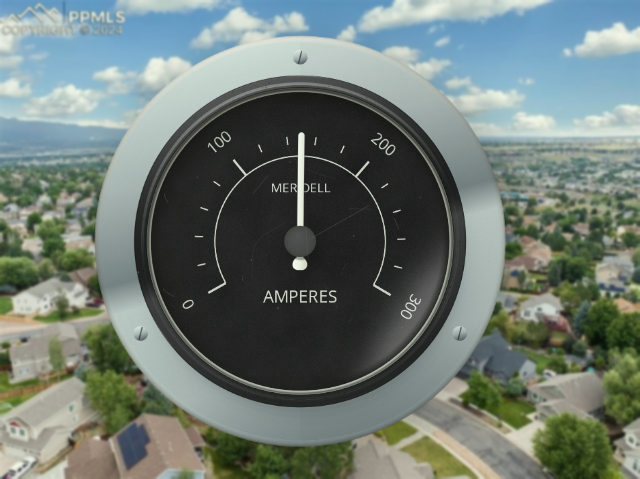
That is 150 A
